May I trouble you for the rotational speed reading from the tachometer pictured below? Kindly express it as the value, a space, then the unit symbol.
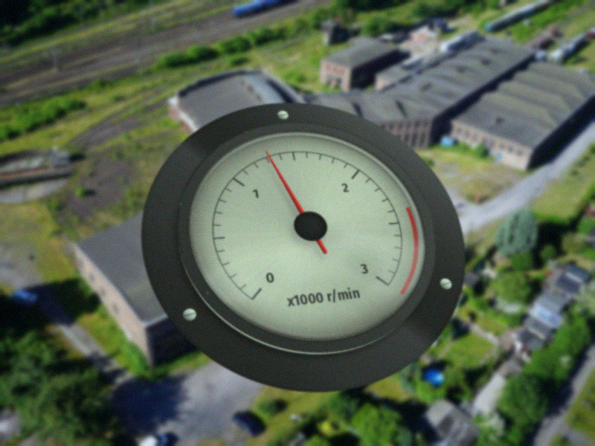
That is 1300 rpm
